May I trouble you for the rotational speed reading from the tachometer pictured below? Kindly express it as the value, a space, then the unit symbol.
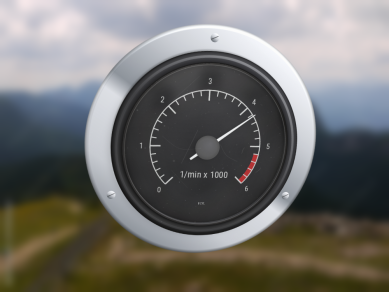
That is 4200 rpm
